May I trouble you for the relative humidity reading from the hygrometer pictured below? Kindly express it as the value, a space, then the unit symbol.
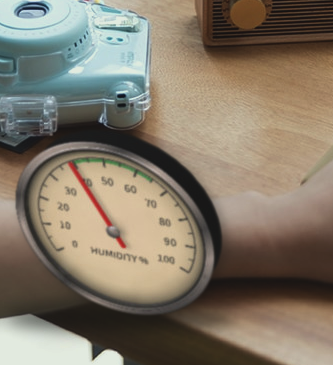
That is 40 %
